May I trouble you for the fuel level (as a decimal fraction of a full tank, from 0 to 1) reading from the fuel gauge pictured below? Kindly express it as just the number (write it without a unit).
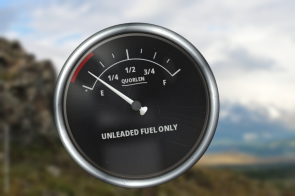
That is 0.125
